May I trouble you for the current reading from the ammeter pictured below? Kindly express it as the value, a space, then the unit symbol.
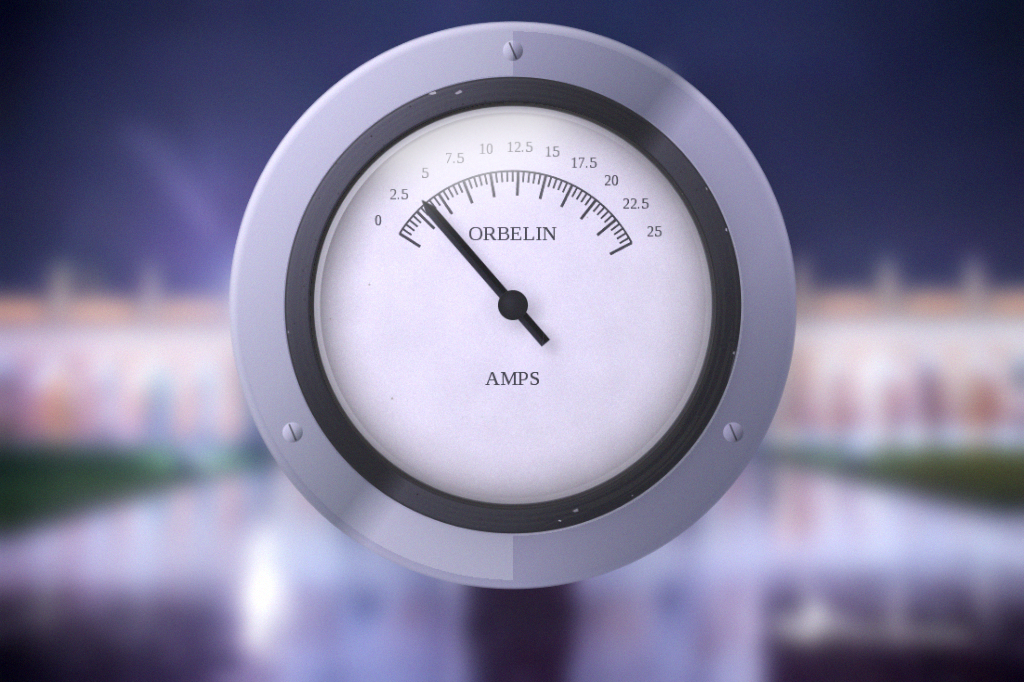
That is 3.5 A
